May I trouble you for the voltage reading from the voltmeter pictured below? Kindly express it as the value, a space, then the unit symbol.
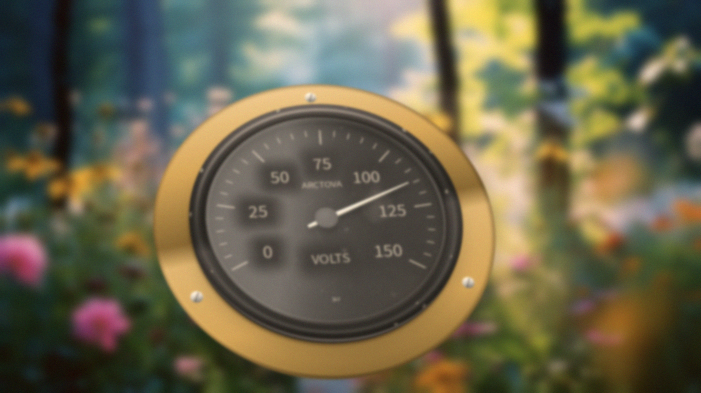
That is 115 V
